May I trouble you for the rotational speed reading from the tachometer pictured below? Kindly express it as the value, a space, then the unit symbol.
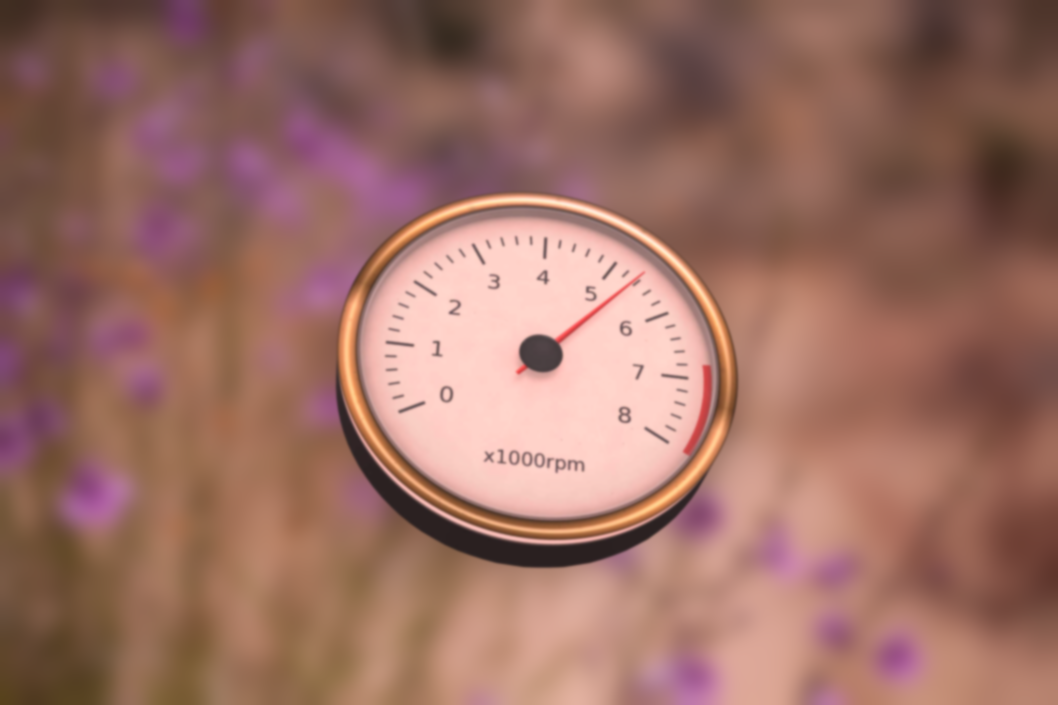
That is 5400 rpm
